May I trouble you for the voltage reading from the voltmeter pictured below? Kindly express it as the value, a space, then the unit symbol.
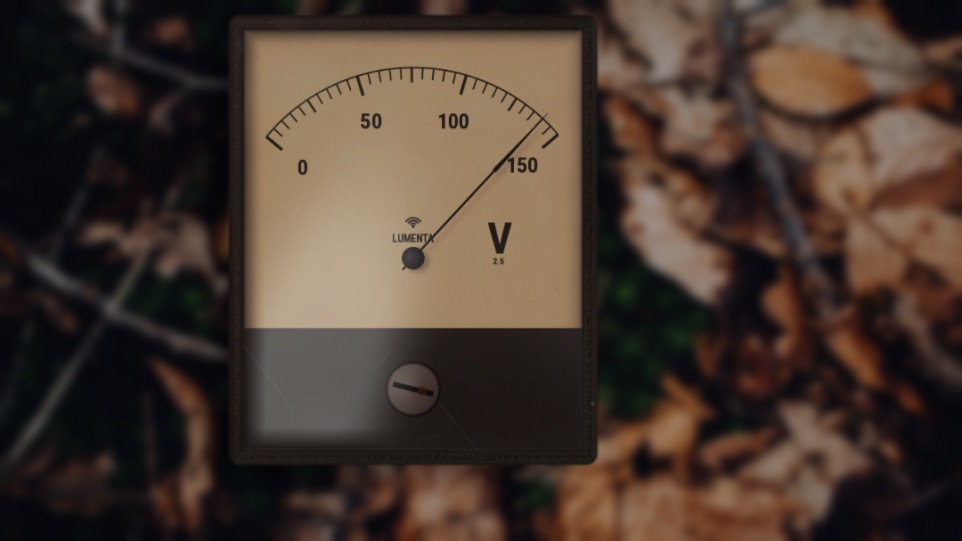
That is 140 V
